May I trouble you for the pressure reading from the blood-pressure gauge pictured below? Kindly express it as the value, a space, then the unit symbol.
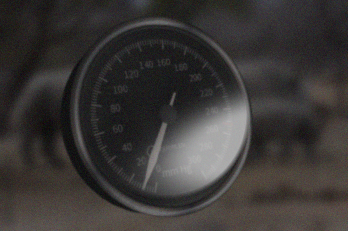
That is 10 mmHg
